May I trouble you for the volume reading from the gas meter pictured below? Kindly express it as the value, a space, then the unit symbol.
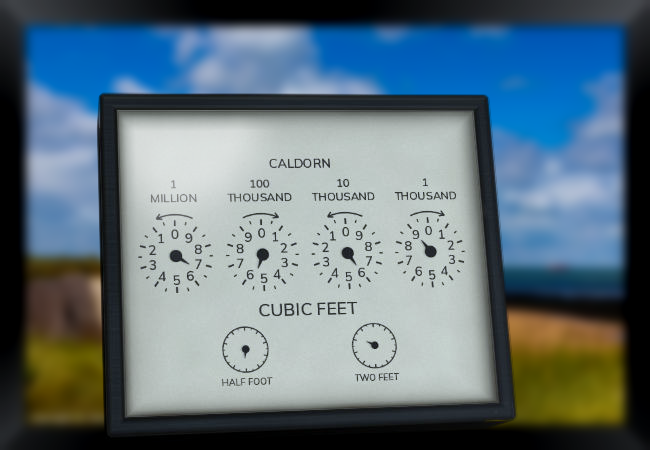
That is 655900 ft³
